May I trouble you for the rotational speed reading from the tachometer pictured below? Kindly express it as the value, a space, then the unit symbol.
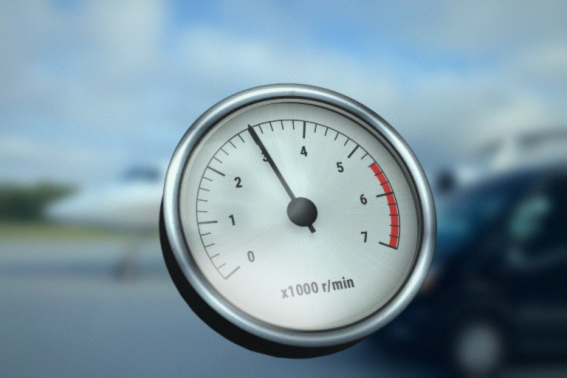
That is 3000 rpm
